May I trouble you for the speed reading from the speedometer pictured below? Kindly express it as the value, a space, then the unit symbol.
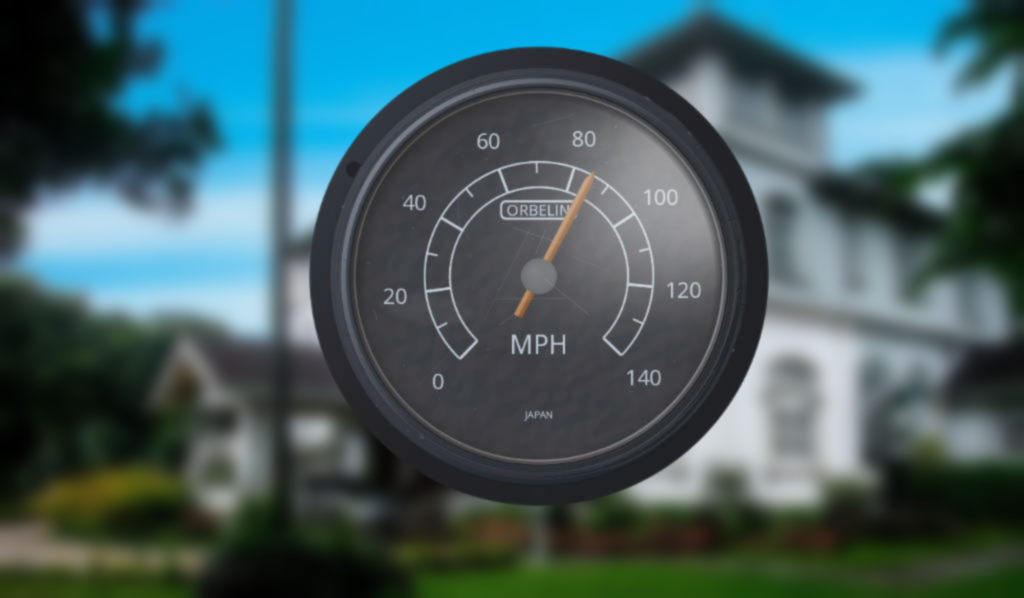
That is 85 mph
